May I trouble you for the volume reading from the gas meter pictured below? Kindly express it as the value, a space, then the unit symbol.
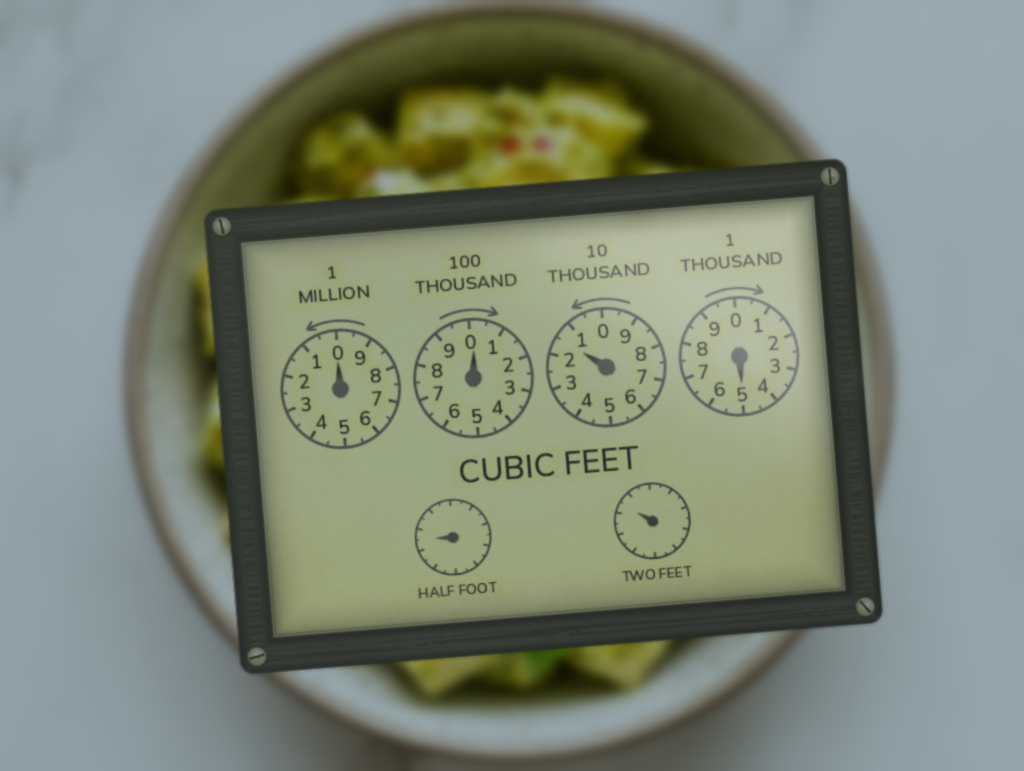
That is 1500 ft³
